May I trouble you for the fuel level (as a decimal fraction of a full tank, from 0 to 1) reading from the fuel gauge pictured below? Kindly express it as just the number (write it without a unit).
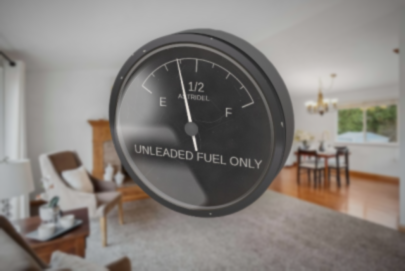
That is 0.375
